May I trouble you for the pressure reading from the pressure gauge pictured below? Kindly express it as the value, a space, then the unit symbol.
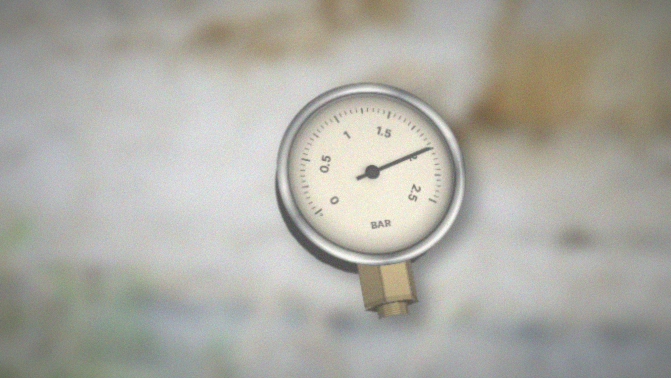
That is 2 bar
